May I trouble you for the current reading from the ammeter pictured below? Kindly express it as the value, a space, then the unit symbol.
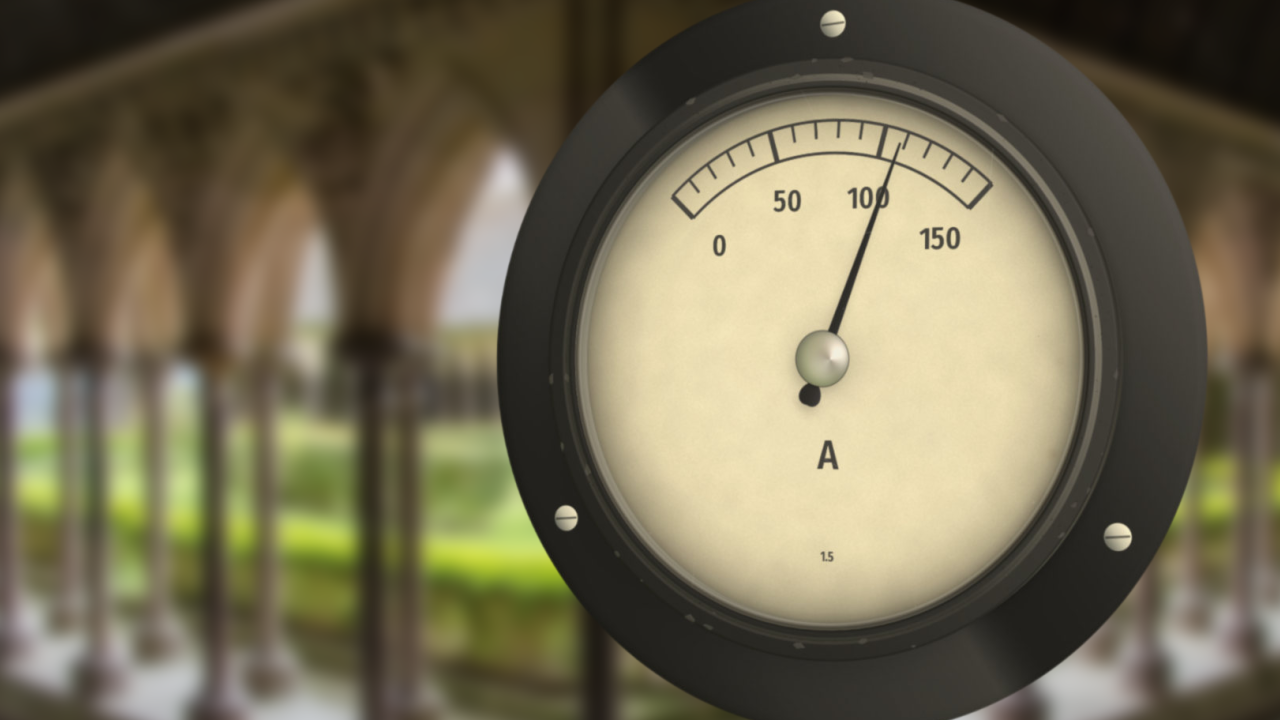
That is 110 A
